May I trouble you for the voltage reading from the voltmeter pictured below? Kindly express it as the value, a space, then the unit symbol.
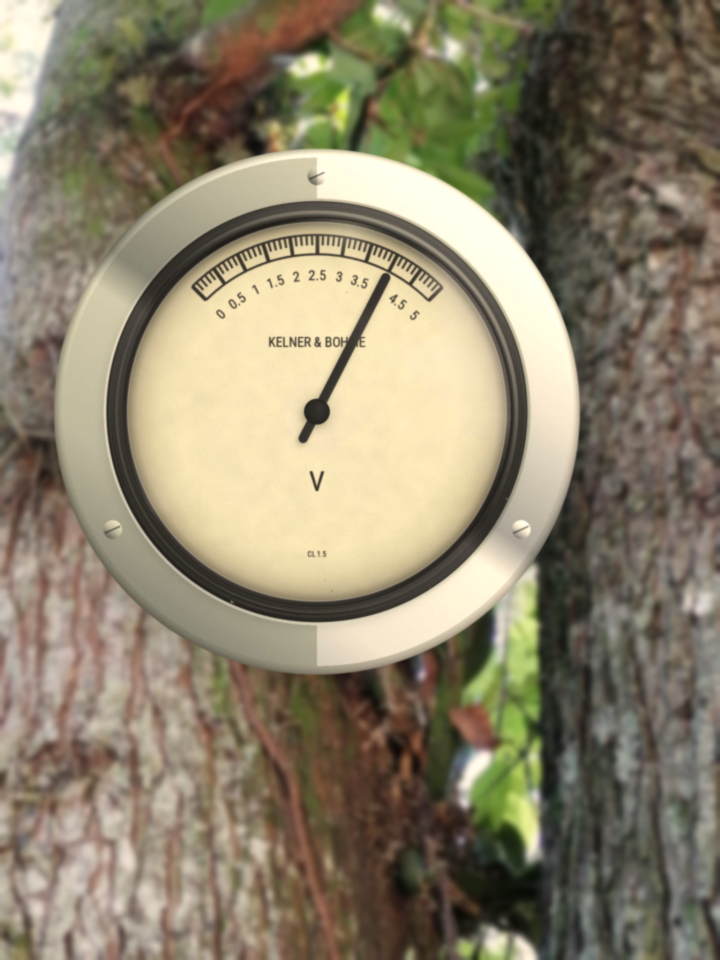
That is 4 V
